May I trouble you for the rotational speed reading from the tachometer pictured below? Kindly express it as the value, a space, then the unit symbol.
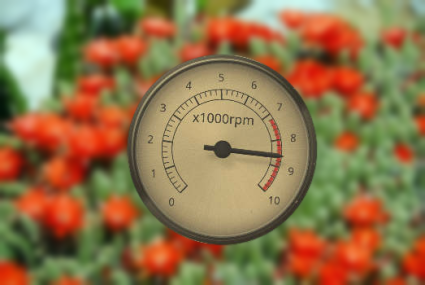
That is 8600 rpm
